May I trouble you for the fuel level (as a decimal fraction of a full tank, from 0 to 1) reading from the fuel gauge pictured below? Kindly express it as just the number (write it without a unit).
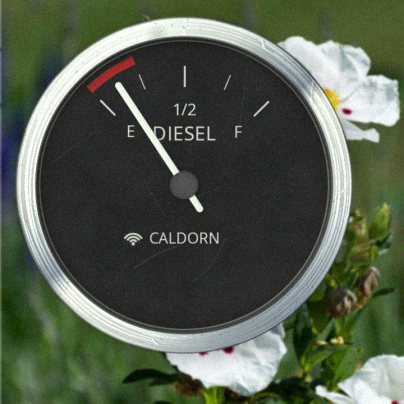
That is 0.125
